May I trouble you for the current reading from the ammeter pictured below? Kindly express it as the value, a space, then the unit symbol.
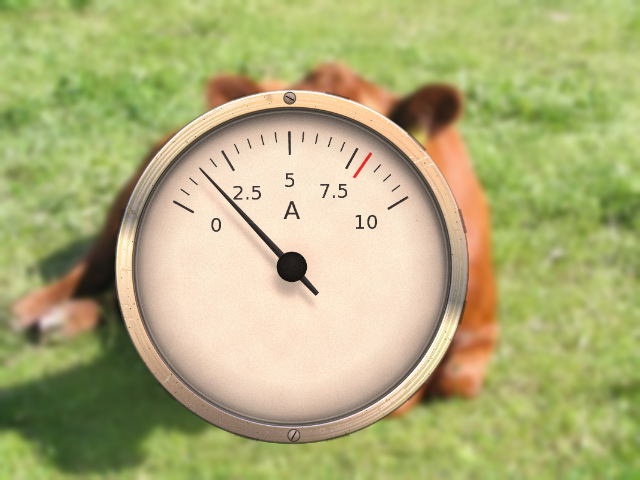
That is 1.5 A
